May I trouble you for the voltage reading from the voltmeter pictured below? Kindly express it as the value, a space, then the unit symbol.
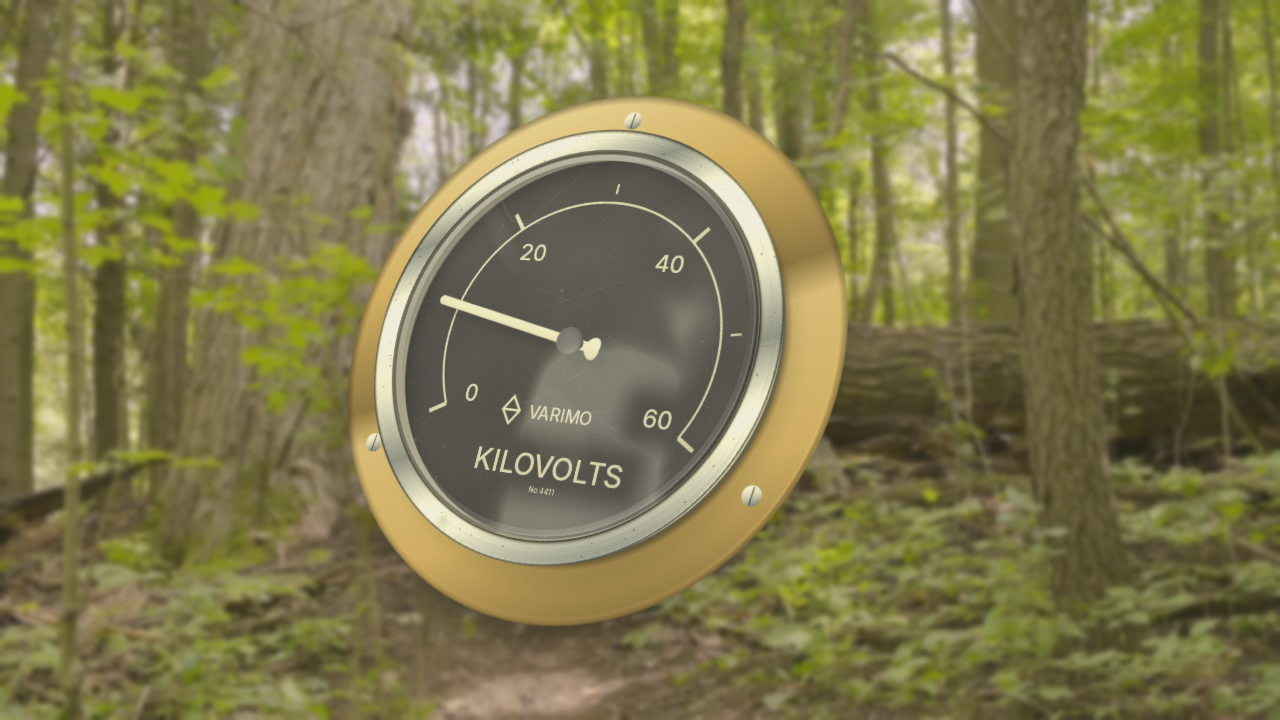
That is 10 kV
